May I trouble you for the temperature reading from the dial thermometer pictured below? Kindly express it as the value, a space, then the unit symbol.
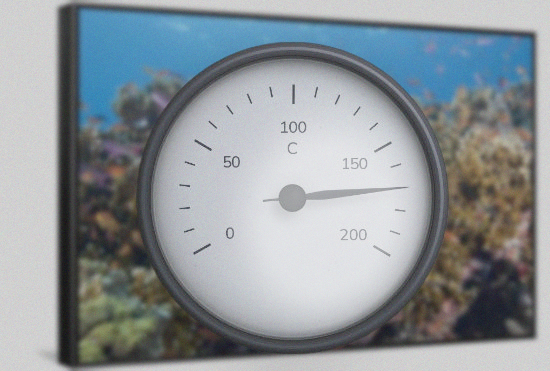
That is 170 °C
